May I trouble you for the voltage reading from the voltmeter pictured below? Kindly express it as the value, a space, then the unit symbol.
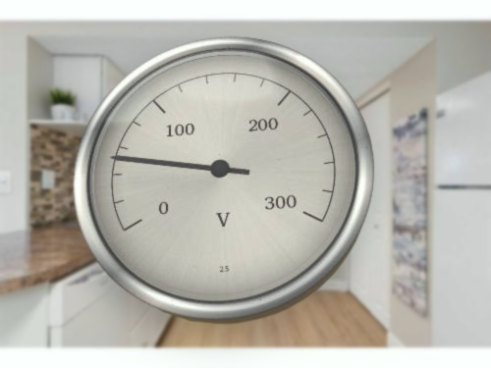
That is 50 V
